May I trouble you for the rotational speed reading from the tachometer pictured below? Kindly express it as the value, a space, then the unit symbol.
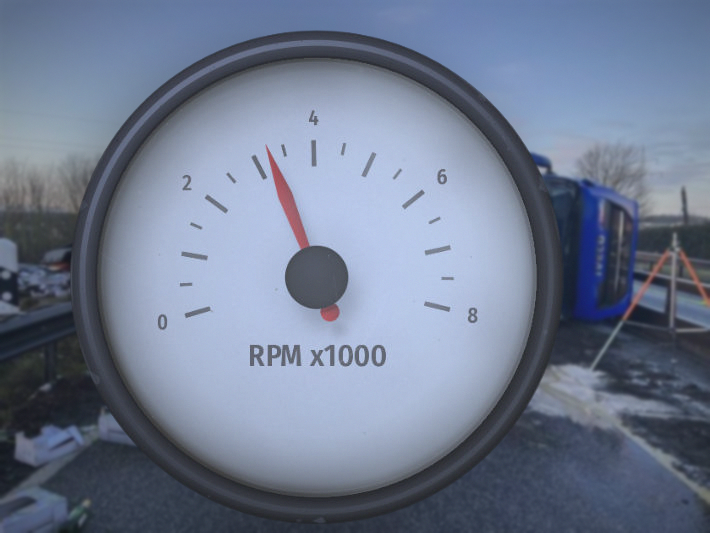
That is 3250 rpm
